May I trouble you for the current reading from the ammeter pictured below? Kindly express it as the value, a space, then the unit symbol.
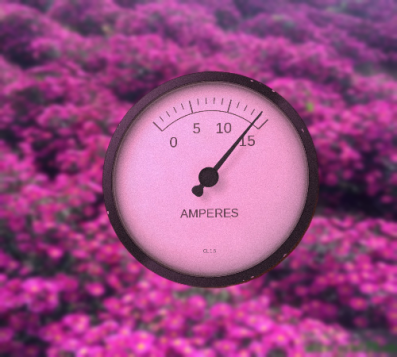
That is 14 A
